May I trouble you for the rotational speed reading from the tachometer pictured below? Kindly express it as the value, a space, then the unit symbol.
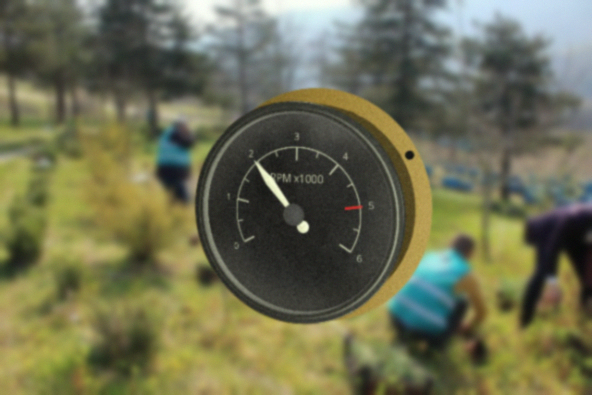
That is 2000 rpm
